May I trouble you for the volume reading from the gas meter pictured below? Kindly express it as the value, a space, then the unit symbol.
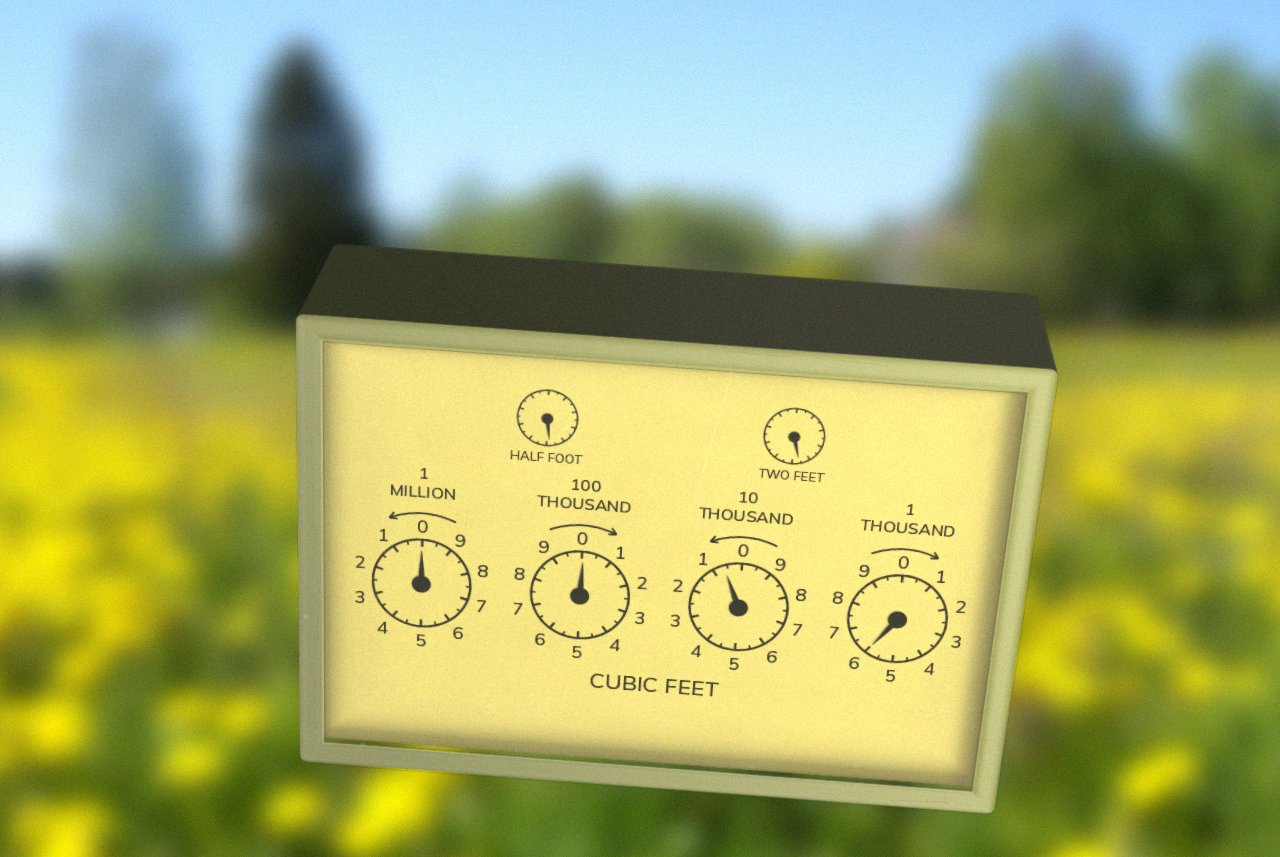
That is 600 ft³
